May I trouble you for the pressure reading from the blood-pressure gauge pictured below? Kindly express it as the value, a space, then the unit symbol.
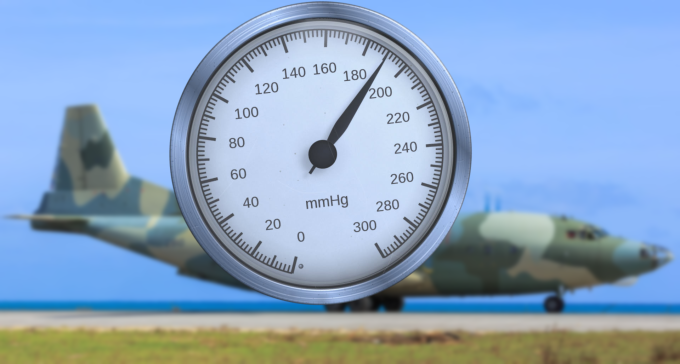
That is 190 mmHg
